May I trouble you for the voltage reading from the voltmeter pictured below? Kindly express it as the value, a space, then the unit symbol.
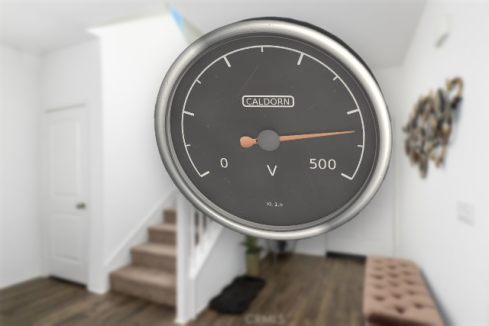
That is 425 V
